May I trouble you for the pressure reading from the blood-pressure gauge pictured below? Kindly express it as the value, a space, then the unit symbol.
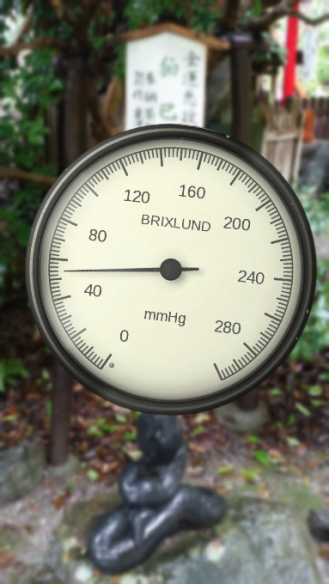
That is 54 mmHg
